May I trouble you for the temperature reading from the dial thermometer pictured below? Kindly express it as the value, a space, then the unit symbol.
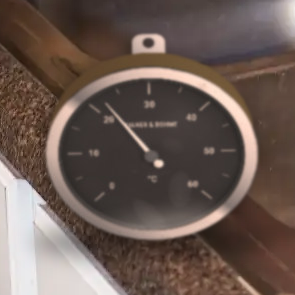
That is 22.5 °C
